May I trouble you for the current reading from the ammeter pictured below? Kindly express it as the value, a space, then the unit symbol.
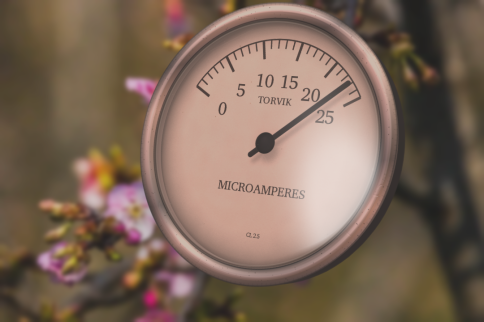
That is 23 µA
